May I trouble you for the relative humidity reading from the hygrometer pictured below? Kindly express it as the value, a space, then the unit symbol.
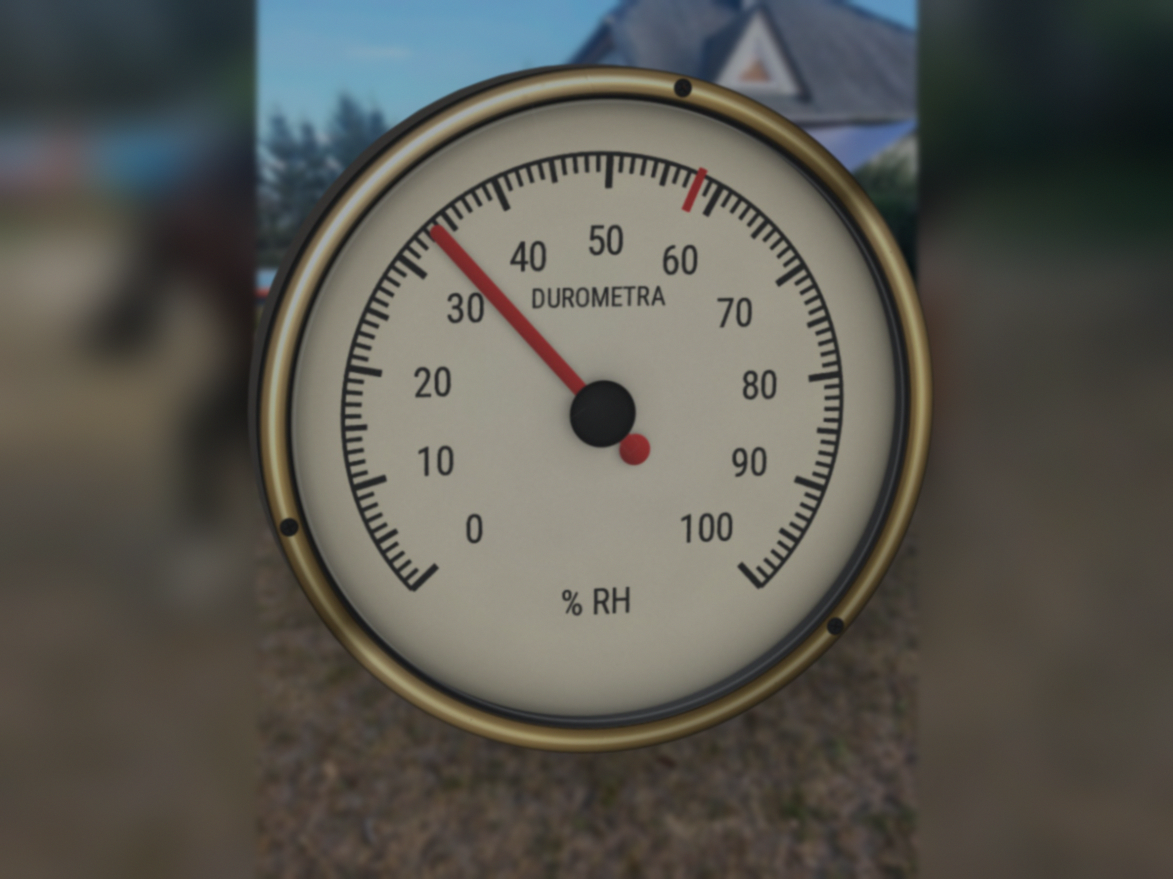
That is 33.5 %
